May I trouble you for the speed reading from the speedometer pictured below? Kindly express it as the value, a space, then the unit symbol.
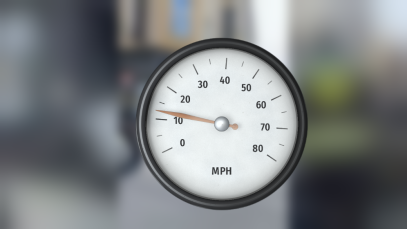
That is 12.5 mph
